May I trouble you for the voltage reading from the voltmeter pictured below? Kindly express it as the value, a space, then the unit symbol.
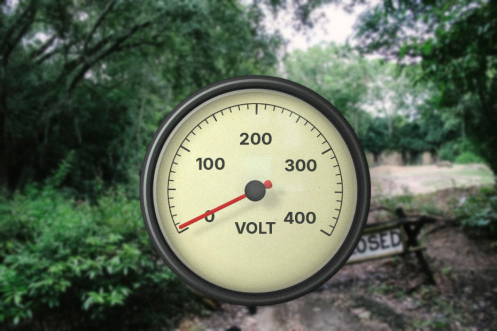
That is 5 V
